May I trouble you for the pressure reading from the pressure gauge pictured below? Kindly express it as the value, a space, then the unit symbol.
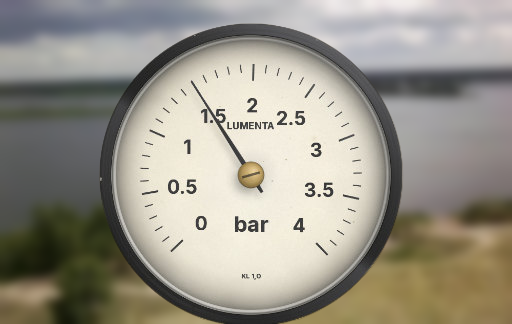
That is 1.5 bar
